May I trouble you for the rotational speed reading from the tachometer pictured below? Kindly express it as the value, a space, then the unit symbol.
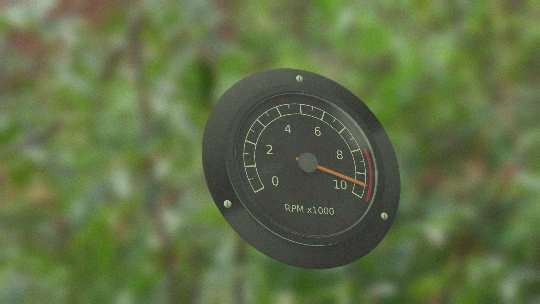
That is 9500 rpm
